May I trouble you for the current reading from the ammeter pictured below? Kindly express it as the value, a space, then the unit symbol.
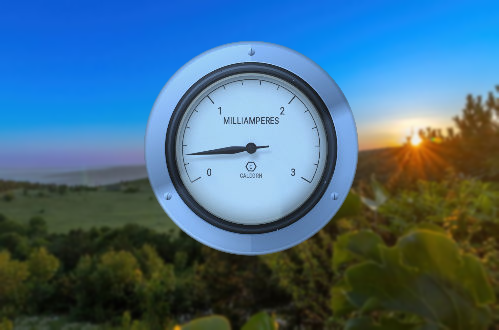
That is 0.3 mA
